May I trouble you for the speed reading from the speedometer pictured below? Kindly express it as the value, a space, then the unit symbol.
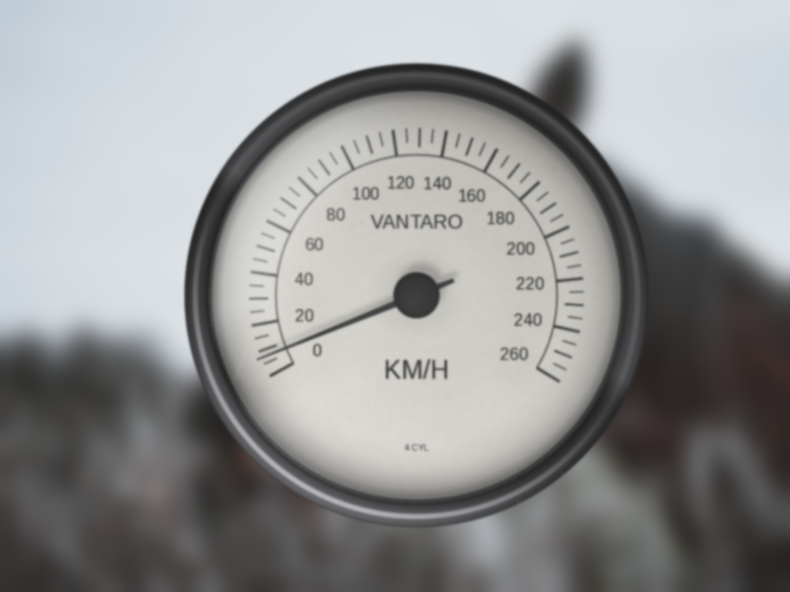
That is 7.5 km/h
